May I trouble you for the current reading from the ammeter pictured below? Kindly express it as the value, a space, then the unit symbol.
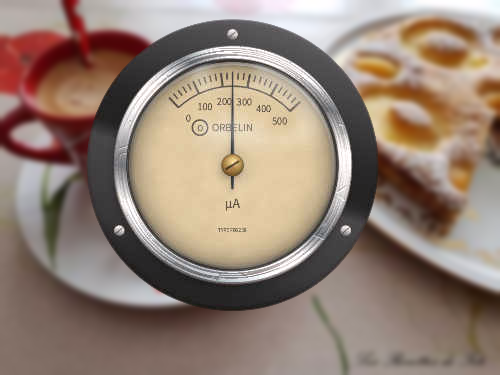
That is 240 µA
